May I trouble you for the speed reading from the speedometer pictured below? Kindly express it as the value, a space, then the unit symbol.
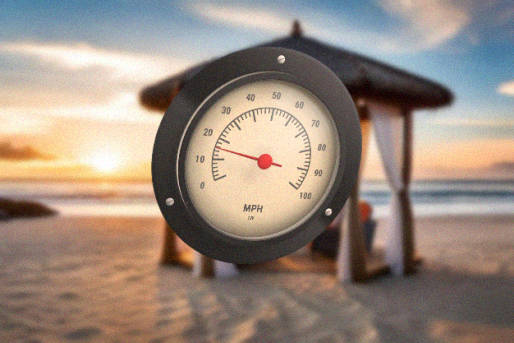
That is 16 mph
